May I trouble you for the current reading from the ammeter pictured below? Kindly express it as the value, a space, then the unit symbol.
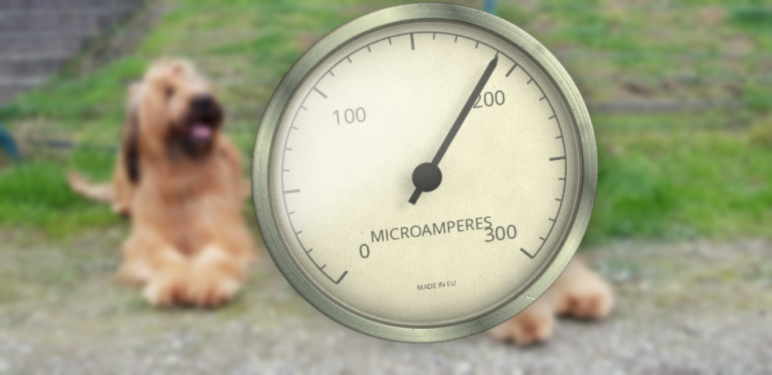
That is 190 µA
